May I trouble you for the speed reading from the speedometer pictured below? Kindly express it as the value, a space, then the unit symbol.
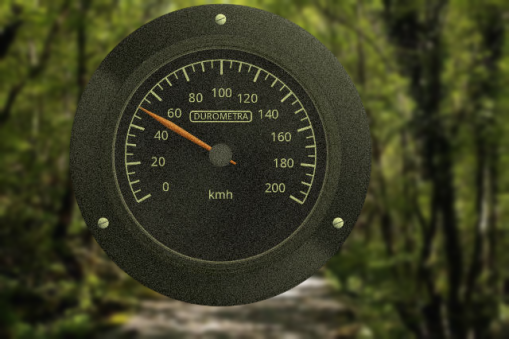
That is 50 km/h
